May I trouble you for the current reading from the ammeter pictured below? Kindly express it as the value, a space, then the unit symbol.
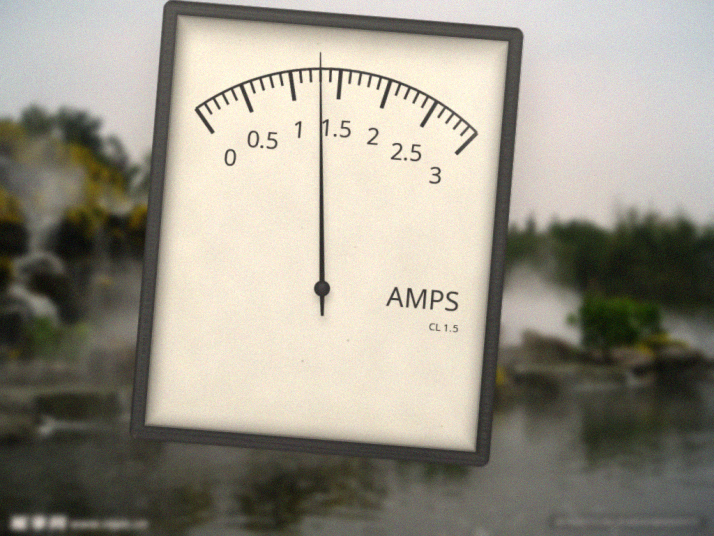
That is 1.3 A
